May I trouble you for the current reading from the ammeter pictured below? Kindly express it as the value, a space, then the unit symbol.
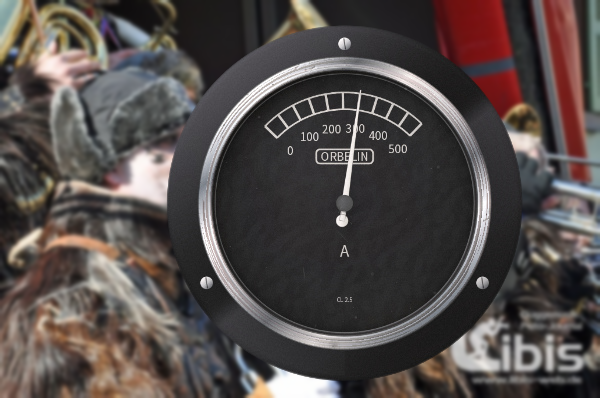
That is 300 A
